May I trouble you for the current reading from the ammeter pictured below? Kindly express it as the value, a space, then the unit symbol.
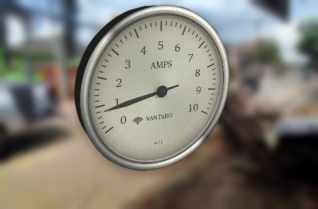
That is 0.8 A
